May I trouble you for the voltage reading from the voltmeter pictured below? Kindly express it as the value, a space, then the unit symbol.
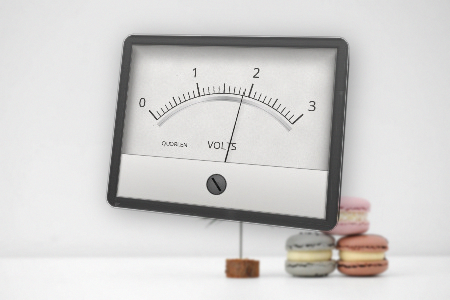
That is 1.9 V
